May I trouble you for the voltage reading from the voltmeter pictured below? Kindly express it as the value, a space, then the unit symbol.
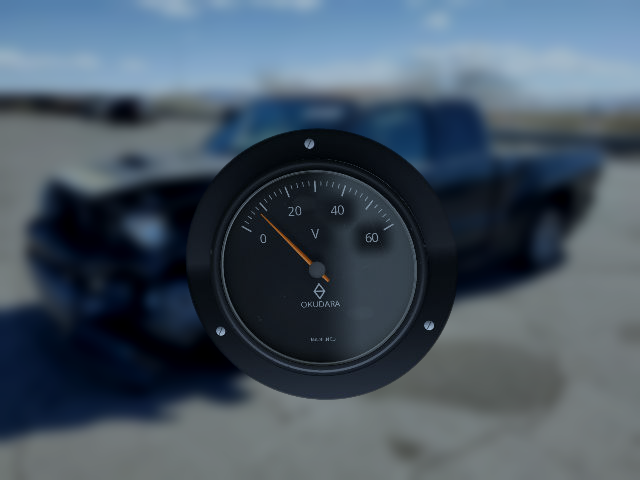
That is 8 V
